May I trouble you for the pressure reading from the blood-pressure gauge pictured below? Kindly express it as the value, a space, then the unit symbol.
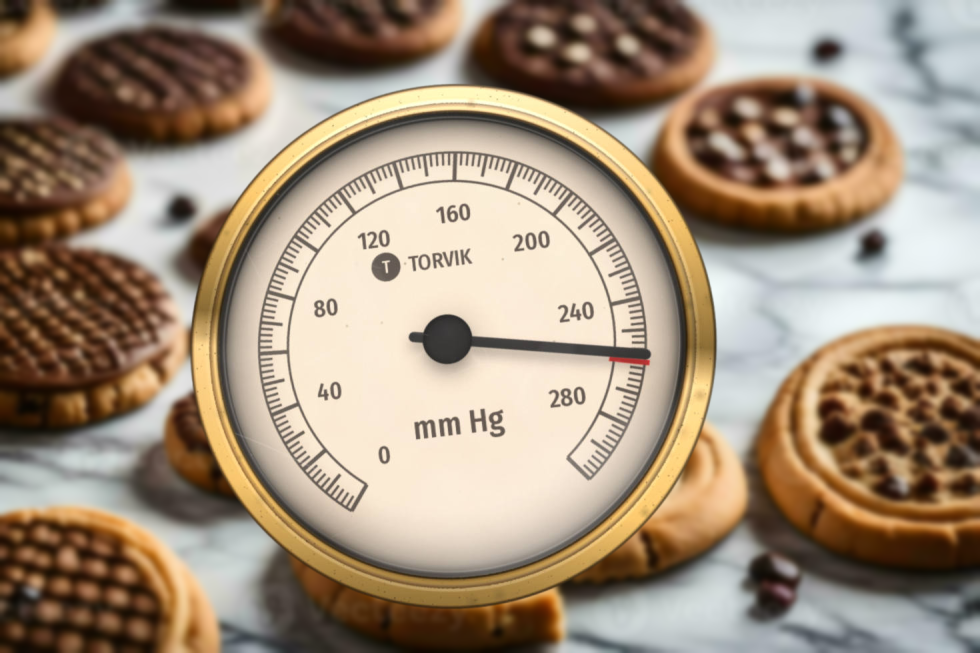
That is 258 mmHg
